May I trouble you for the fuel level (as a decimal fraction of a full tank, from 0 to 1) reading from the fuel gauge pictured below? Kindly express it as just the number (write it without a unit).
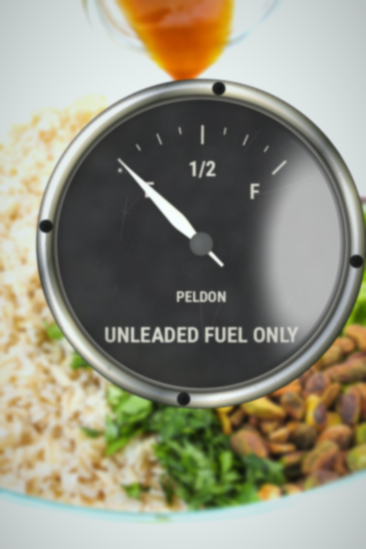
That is 0
